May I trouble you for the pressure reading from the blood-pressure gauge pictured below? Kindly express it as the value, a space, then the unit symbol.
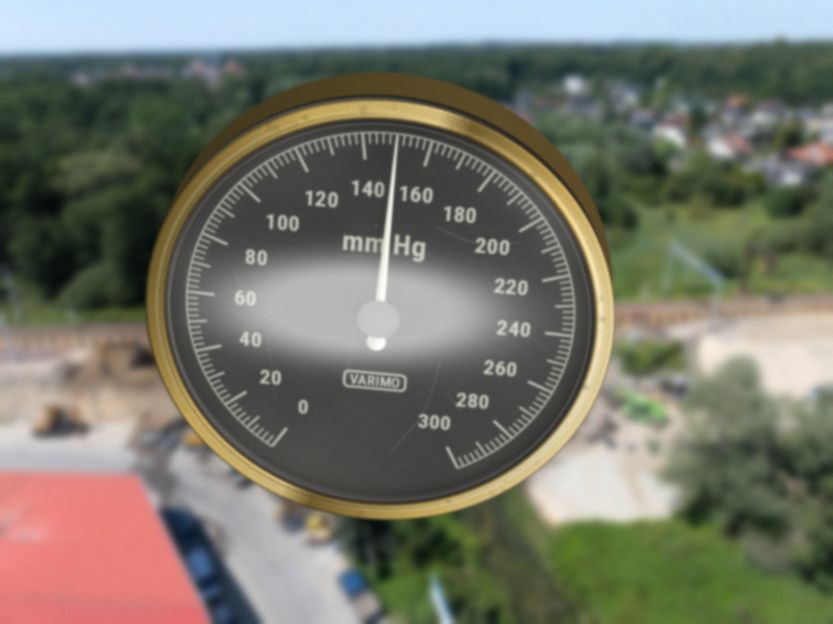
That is 150 mmHg
